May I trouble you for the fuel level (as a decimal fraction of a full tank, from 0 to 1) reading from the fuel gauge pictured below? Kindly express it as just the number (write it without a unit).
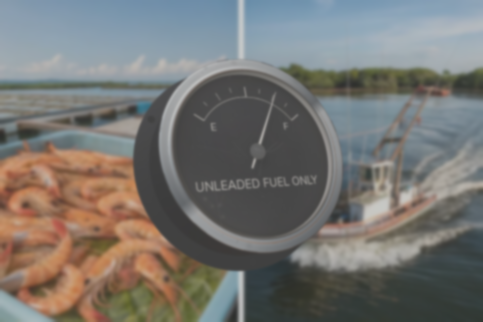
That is 0.75
